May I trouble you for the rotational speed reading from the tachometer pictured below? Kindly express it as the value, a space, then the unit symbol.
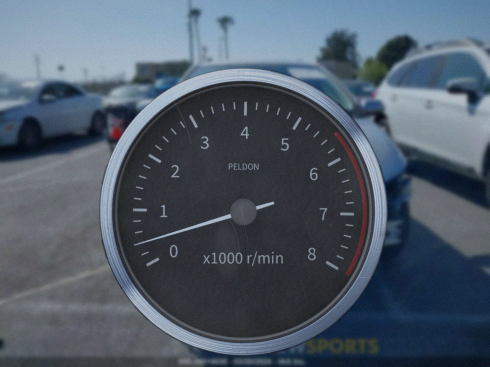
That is 400 rpm
